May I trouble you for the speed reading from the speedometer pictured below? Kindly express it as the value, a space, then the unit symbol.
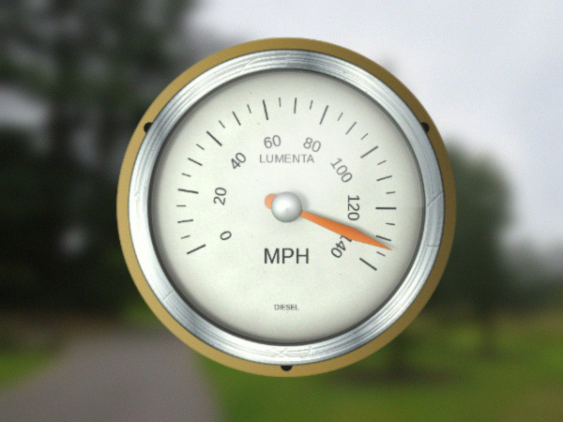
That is 132.5 mph
